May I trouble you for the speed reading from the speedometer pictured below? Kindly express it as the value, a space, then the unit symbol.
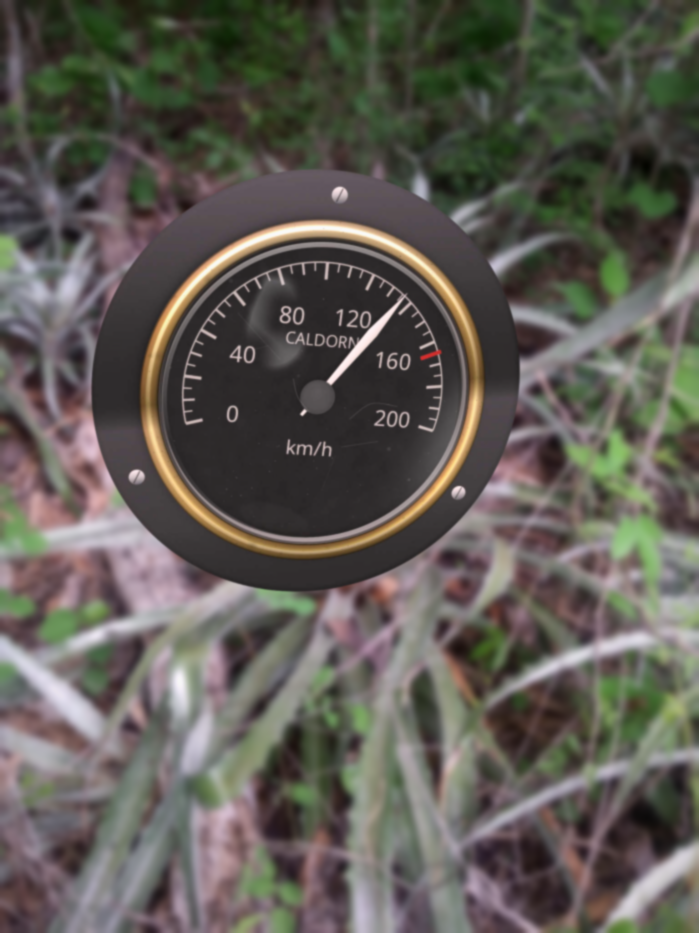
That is 135 km/h
